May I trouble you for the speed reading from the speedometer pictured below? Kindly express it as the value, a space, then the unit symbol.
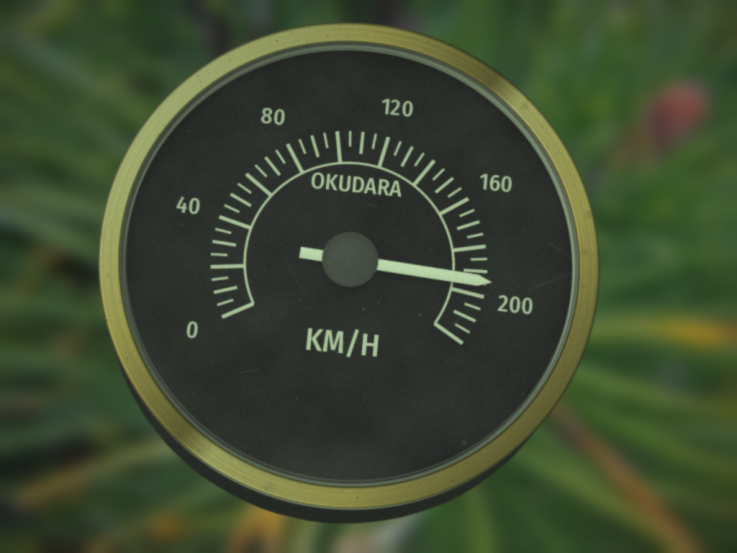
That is 195 km/h
